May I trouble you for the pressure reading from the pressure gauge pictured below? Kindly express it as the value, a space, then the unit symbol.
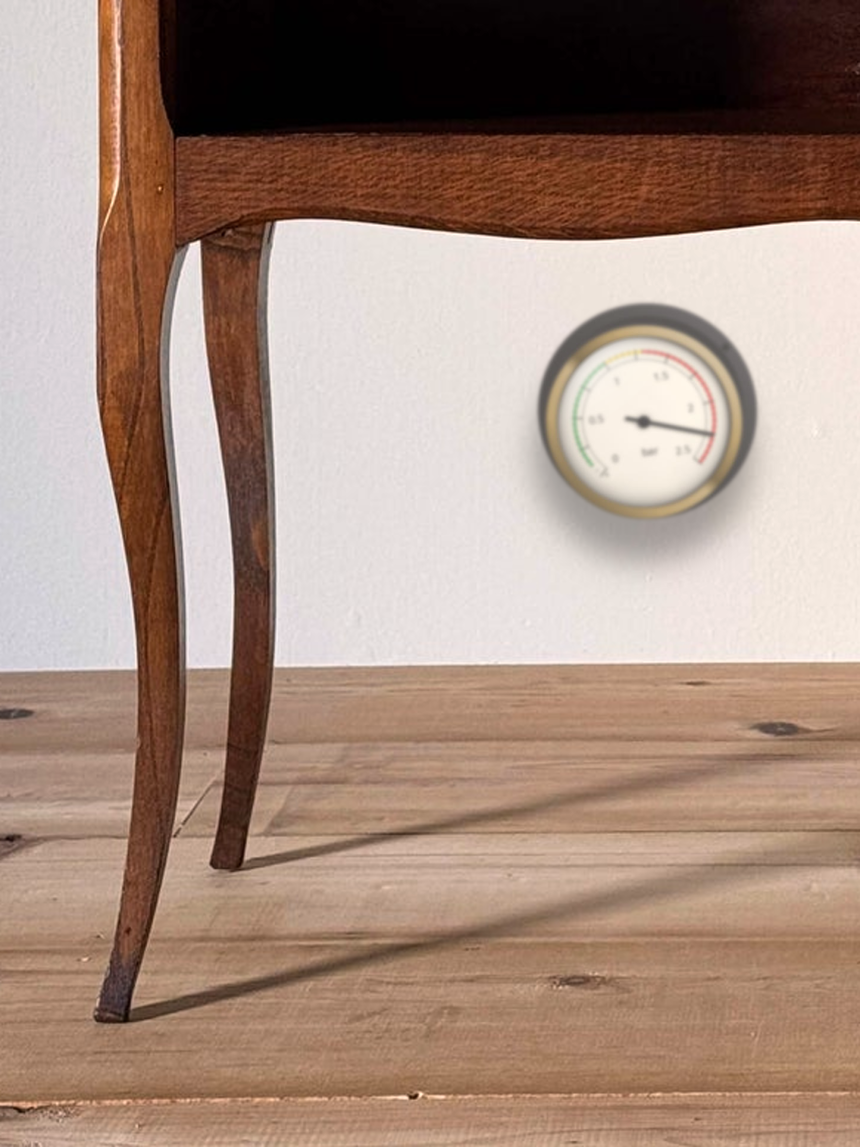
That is 2.25 bar
